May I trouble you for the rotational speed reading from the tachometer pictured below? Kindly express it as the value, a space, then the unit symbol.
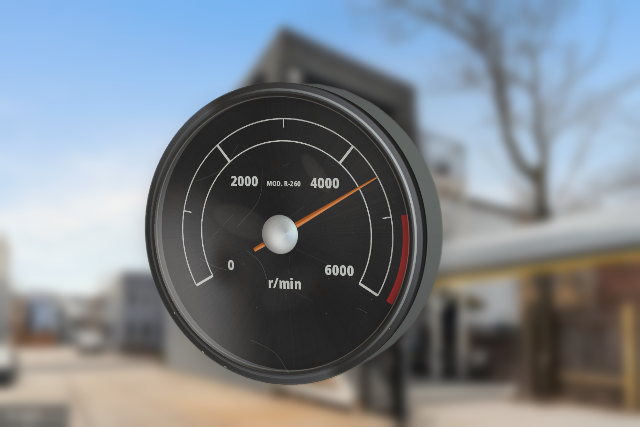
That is 4500 rpm
